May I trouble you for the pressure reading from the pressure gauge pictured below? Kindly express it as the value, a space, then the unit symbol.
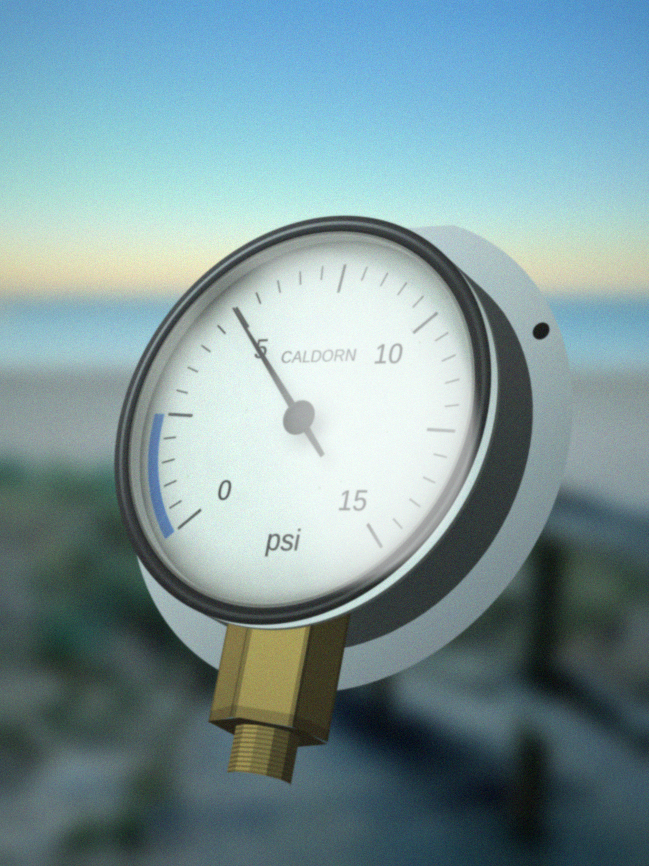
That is 5 psi
